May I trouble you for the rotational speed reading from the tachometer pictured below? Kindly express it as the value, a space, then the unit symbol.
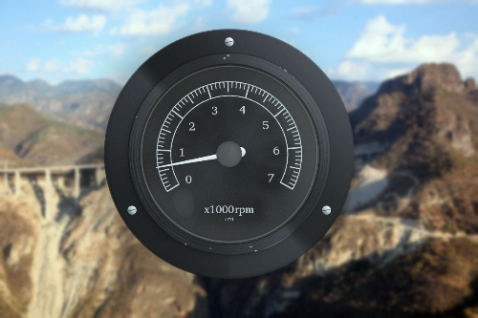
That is 600 rpm
